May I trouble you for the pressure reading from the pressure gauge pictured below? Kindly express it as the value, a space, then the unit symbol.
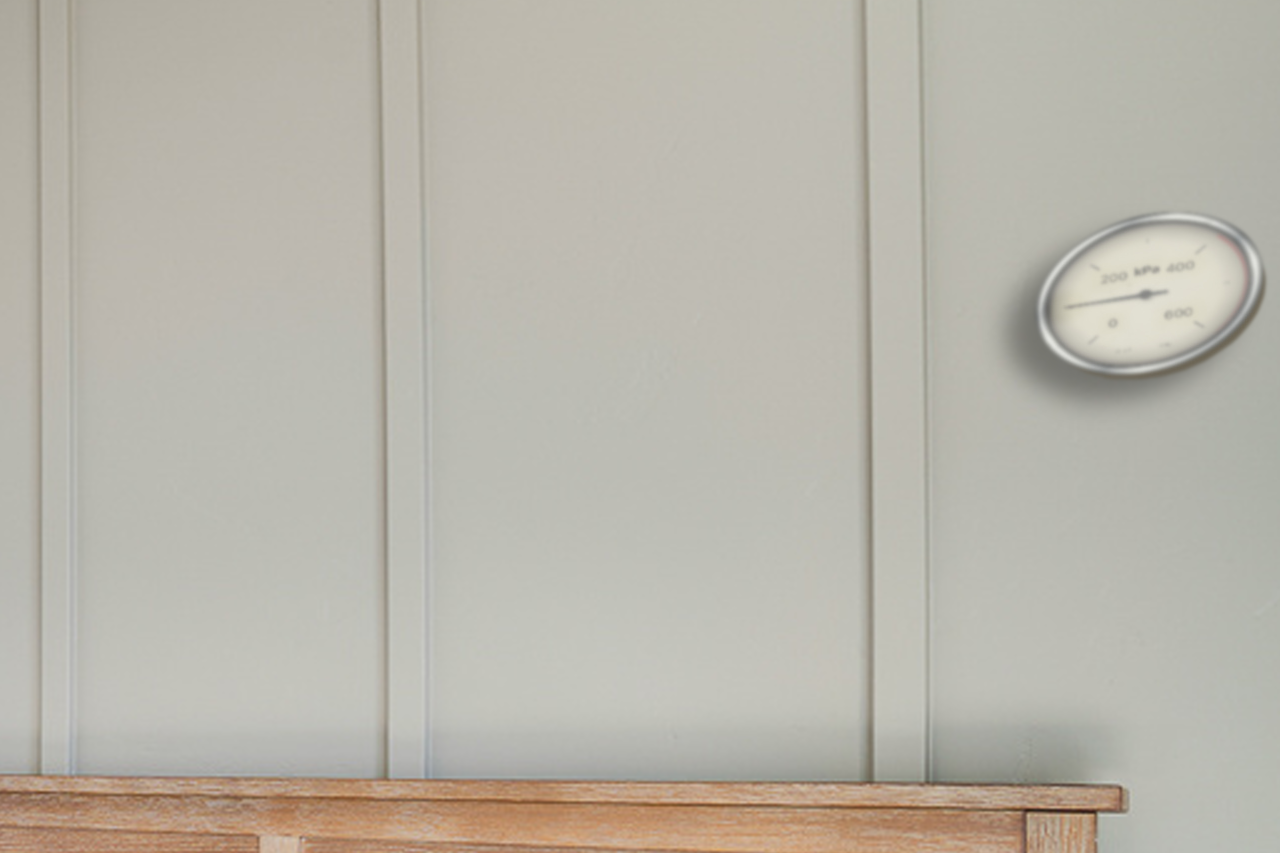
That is 100 kPa
